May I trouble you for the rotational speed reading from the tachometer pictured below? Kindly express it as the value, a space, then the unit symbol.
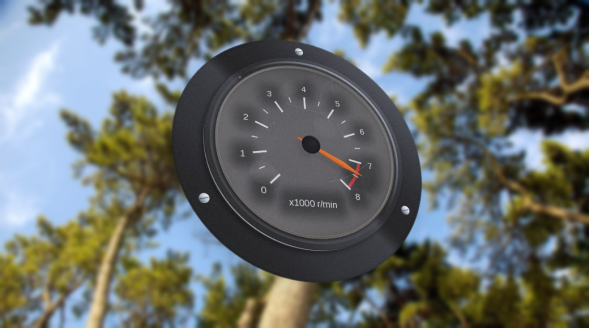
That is 7500 rpm
